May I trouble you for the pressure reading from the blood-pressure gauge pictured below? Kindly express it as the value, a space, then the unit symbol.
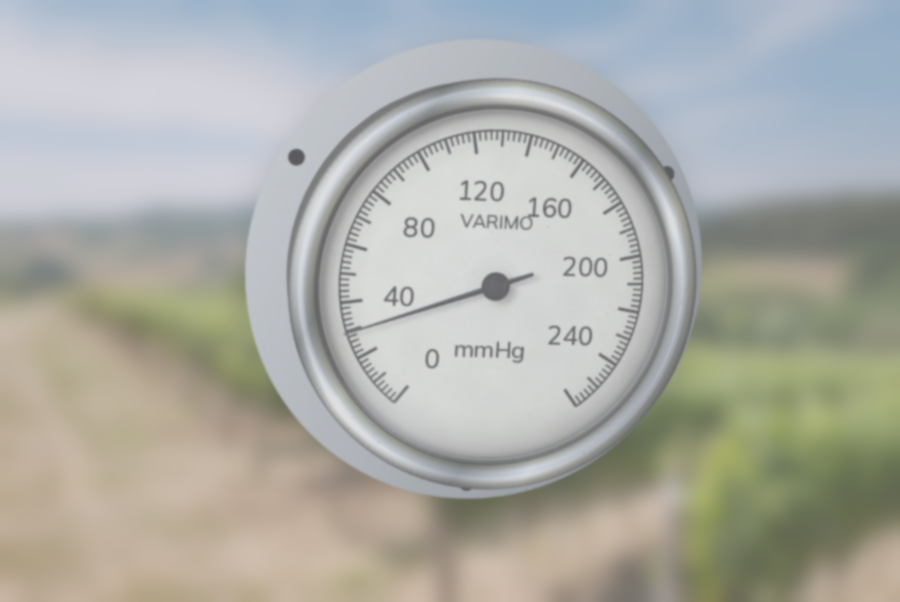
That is 30 mmHg
